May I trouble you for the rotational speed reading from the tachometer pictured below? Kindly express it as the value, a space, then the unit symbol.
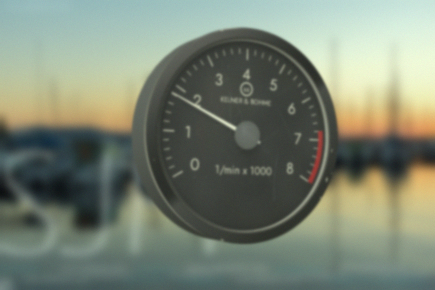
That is 1800 rpm
